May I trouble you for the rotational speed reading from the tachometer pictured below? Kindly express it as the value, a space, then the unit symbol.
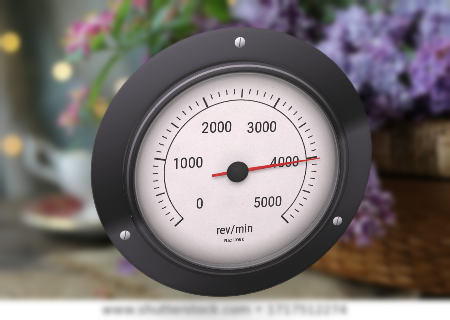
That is 4000 rpm
